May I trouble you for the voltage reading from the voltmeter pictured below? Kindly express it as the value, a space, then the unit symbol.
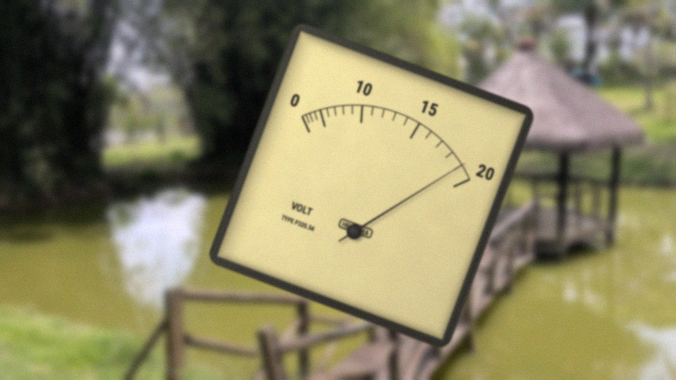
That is 19 V
